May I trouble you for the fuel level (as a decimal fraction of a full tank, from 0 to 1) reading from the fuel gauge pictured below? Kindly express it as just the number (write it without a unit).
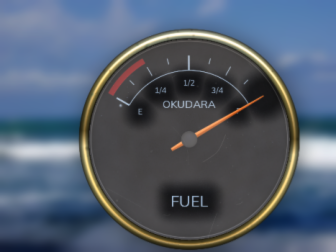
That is 1
